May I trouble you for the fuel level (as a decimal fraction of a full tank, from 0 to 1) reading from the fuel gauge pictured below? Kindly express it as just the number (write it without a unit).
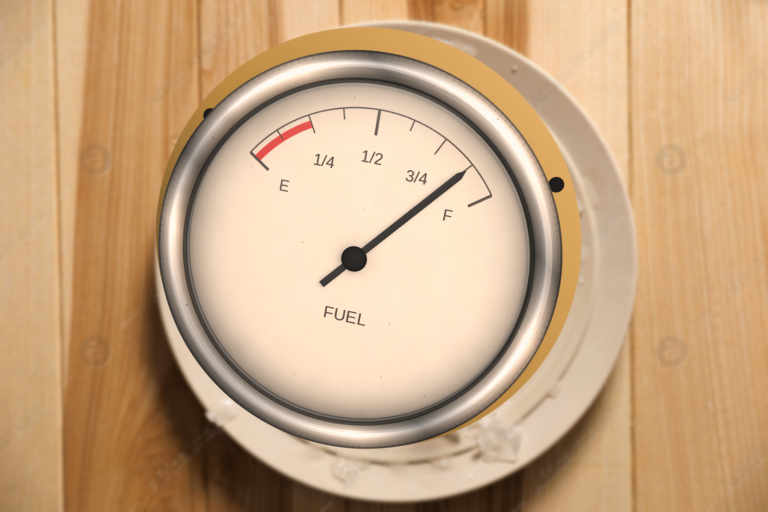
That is 0.875
